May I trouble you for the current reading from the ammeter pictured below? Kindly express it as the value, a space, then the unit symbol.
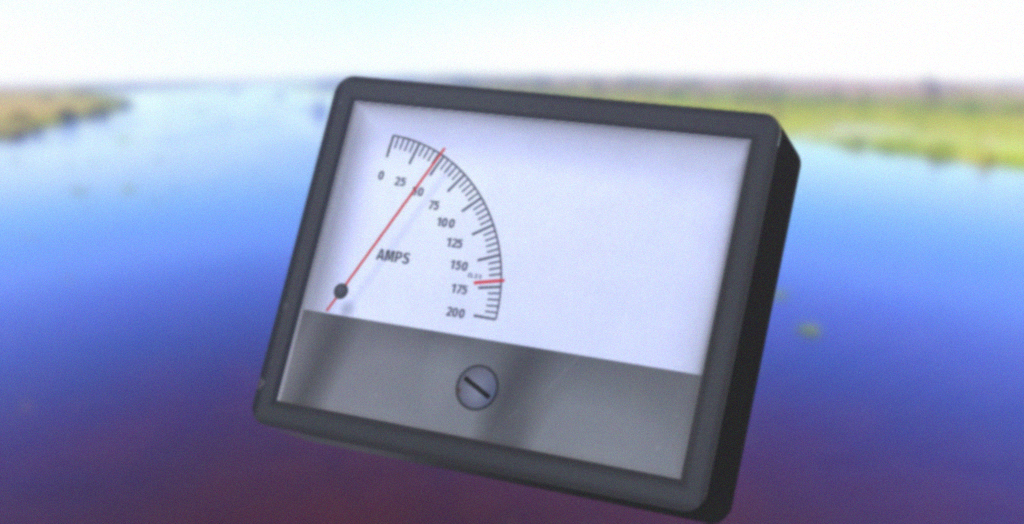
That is 50 A
